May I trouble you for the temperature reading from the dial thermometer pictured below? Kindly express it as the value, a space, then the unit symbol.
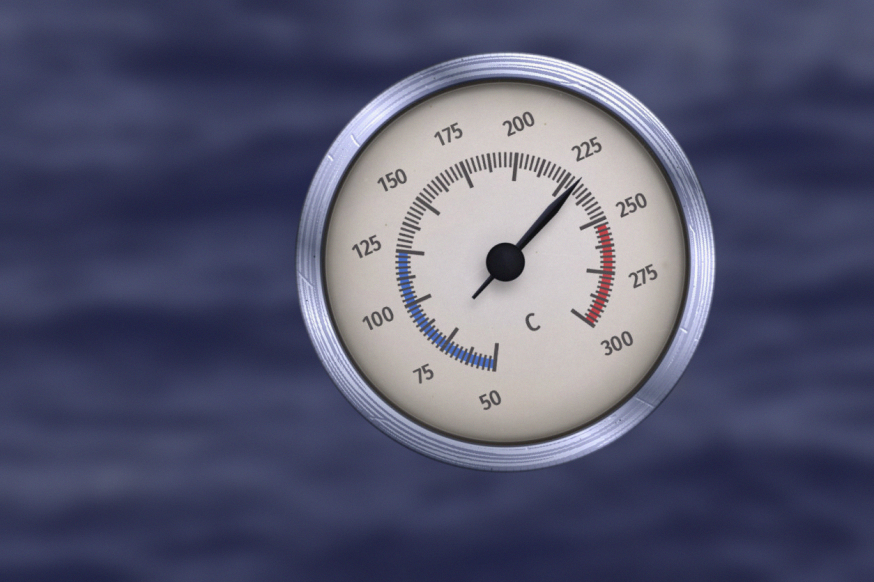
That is 230 °C
